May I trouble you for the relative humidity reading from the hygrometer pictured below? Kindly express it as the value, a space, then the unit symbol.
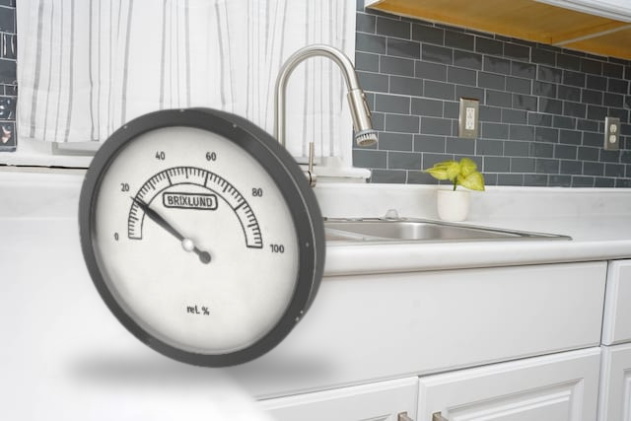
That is 20 %
